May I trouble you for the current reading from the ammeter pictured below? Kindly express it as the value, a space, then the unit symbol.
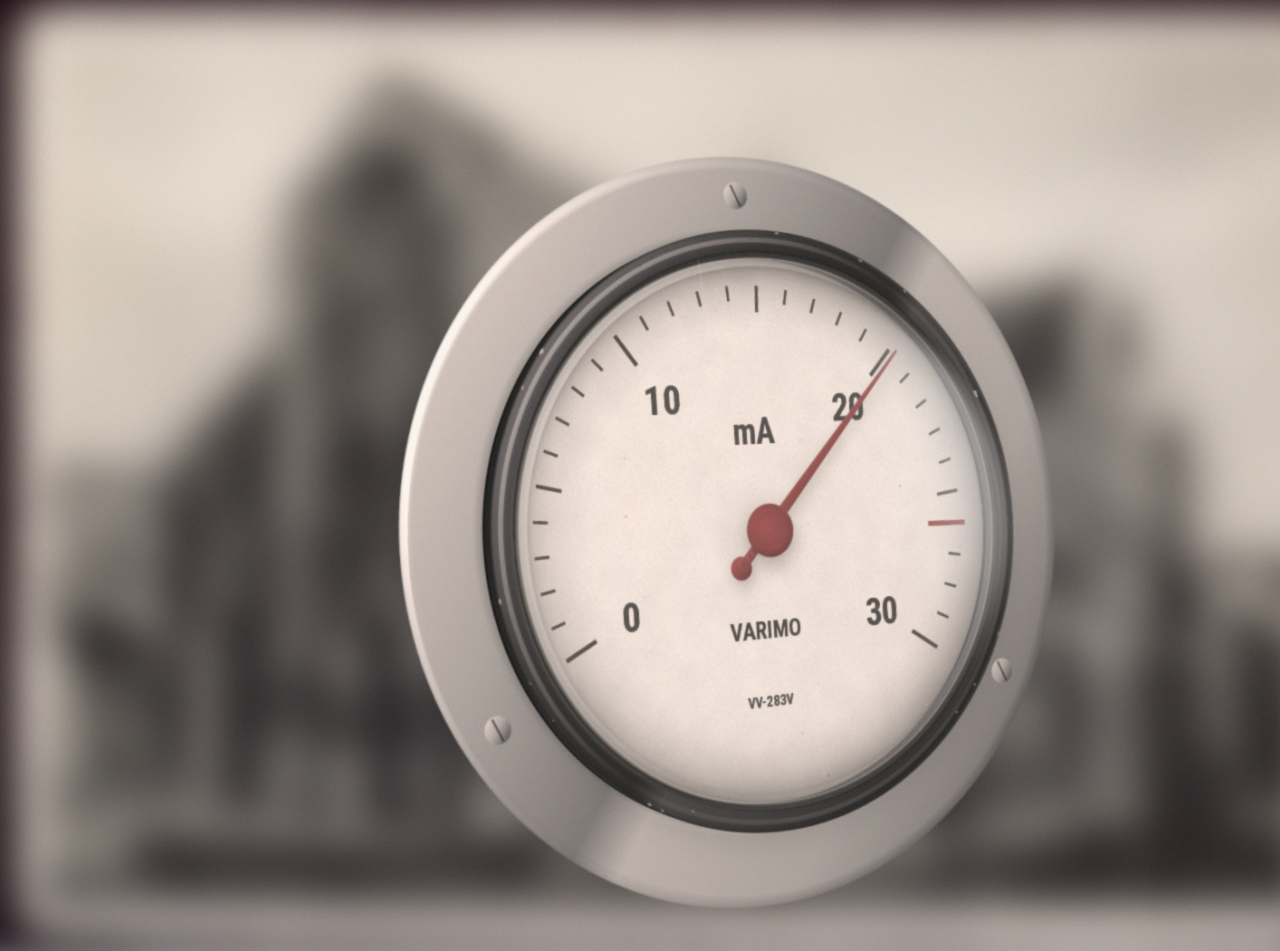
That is 20 mA
